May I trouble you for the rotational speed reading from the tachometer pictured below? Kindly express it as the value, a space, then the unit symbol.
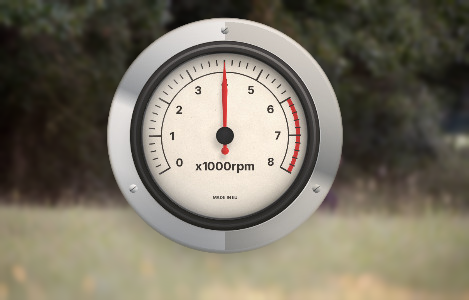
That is 4000 rpm
